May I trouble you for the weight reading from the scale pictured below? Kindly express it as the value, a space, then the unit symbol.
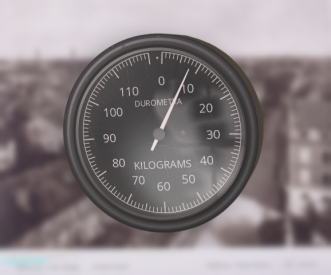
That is 8 kg
